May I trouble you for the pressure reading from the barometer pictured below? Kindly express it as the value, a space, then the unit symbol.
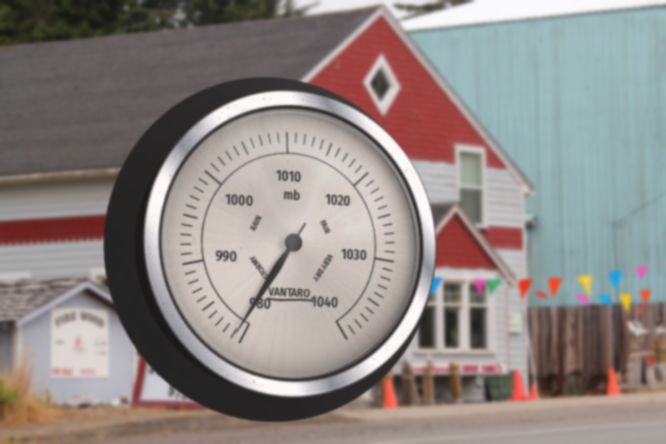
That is 981 mbar
